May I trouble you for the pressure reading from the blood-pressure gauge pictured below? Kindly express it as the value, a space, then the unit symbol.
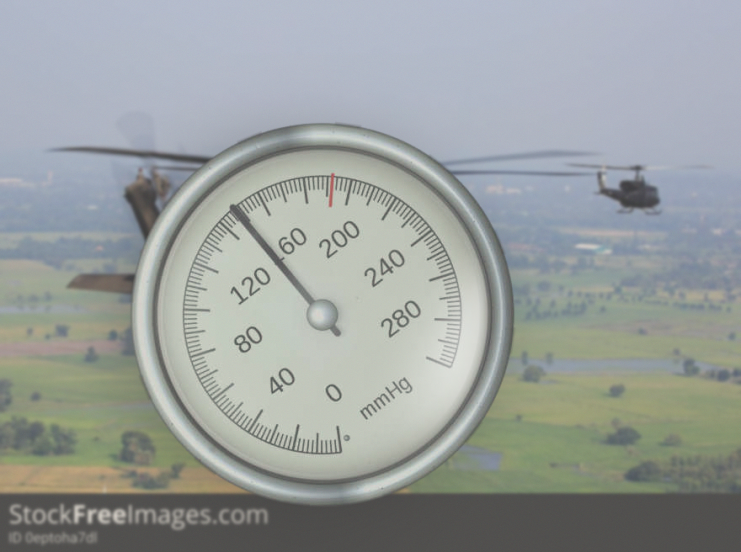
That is 148 mmHg
